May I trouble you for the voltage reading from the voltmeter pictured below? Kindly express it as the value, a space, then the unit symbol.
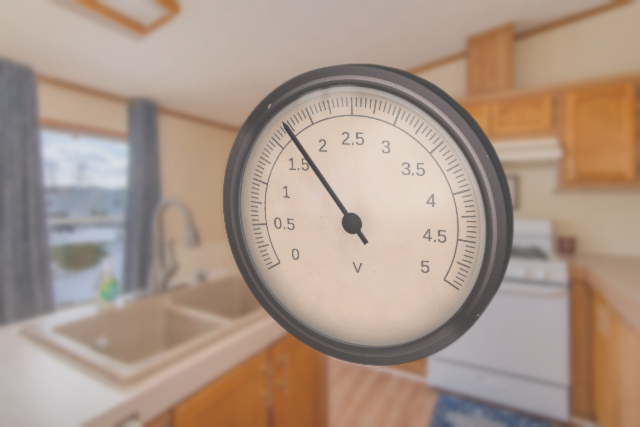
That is 1.75 V
